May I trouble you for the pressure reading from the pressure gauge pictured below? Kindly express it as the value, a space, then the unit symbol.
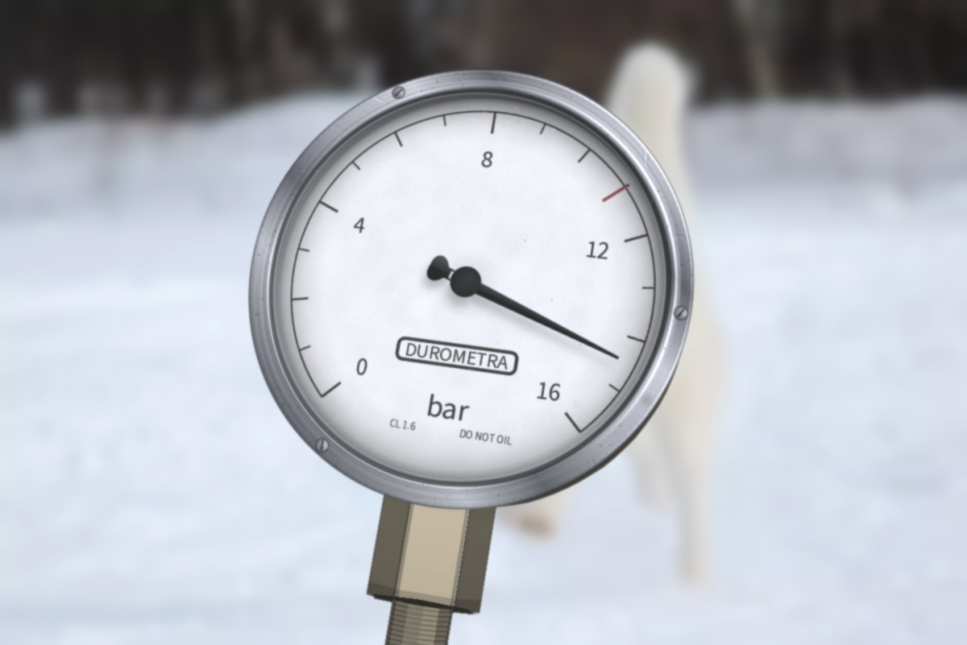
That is 14.5 bar
